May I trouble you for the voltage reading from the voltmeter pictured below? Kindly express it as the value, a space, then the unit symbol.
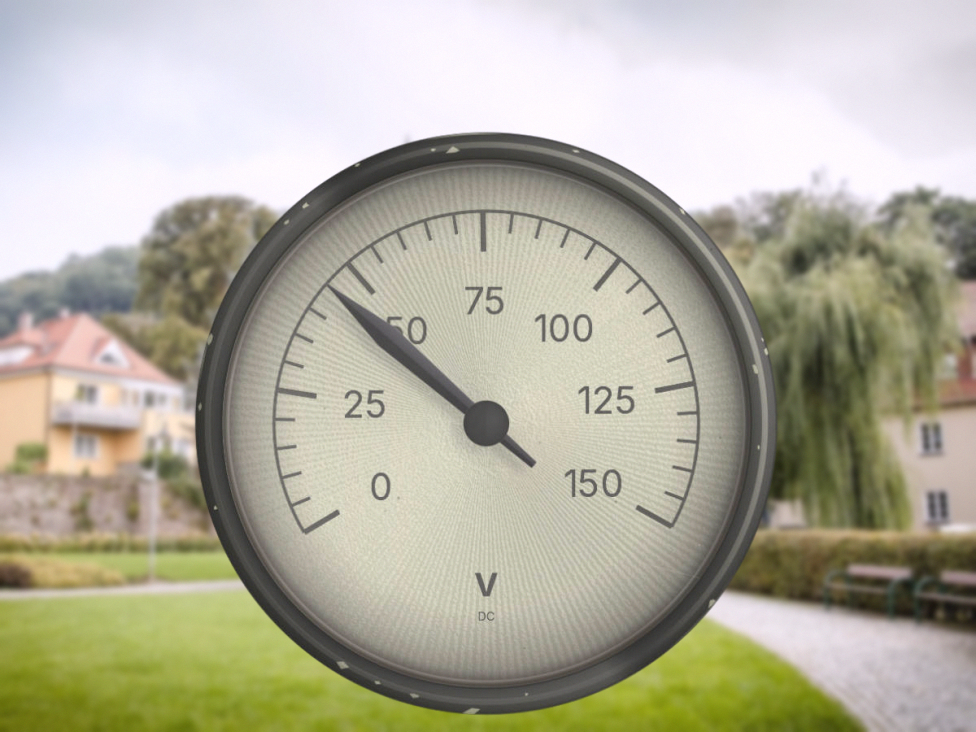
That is 45 V
